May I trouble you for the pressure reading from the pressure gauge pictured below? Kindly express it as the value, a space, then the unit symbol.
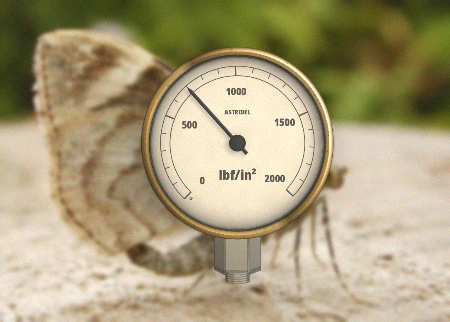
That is 700 psi
